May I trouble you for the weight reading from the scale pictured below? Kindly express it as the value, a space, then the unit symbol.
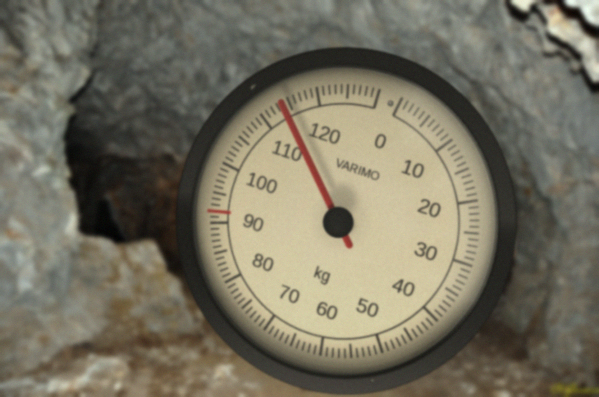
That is 114 kg
